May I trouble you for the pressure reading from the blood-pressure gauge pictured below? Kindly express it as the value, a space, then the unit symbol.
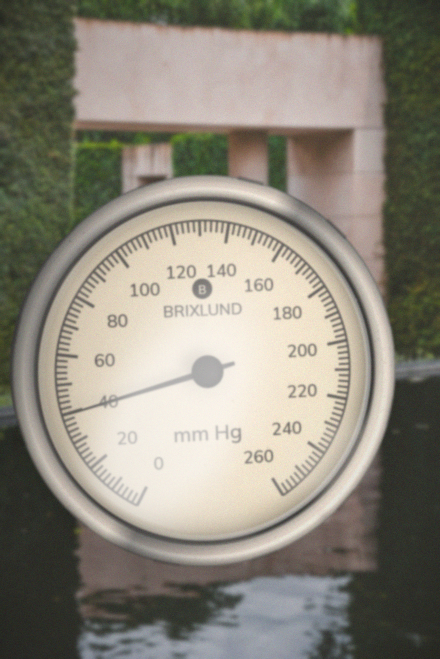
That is 40 mmHg
